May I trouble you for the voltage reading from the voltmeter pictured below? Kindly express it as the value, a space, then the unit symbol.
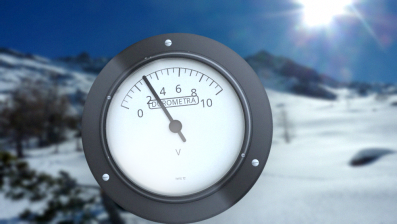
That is 3 V
